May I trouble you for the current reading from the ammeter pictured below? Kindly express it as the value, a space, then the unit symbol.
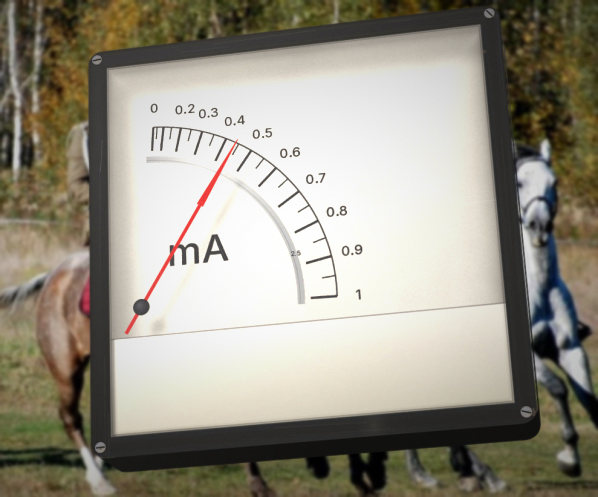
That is 0.45 mA
